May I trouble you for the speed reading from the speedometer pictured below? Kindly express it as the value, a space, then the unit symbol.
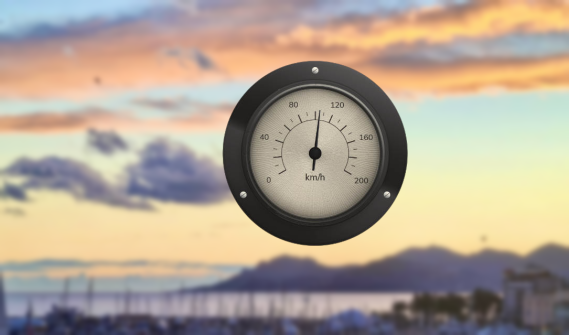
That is 105 km/h
